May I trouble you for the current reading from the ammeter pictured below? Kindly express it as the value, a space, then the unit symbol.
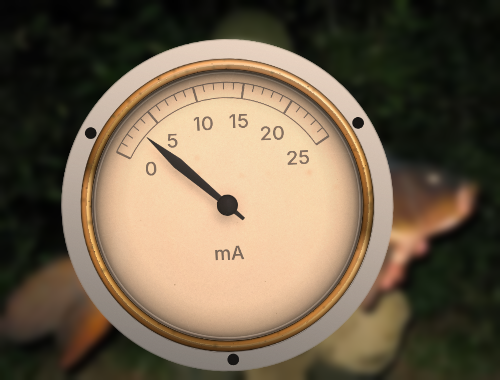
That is 3 mA
